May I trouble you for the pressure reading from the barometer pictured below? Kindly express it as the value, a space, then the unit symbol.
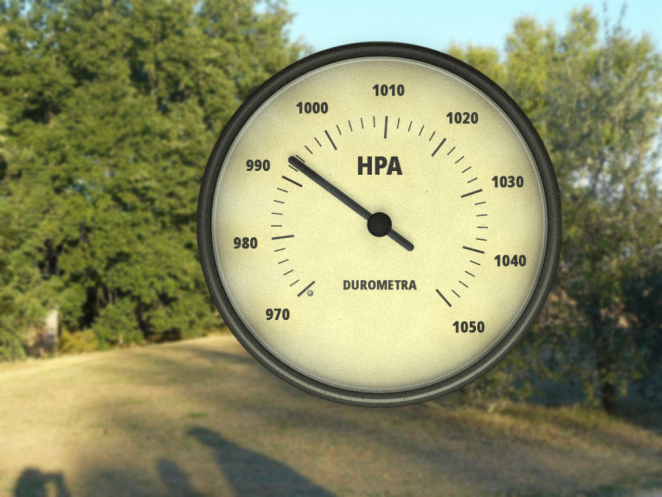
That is 993 hPa
